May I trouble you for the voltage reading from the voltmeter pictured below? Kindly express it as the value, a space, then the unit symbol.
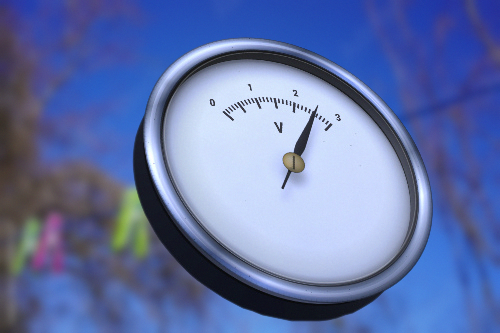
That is 2.5 V
